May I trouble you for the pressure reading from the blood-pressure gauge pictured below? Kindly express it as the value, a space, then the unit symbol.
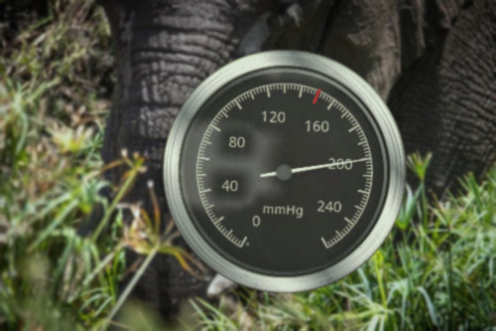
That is 200 mmHg
